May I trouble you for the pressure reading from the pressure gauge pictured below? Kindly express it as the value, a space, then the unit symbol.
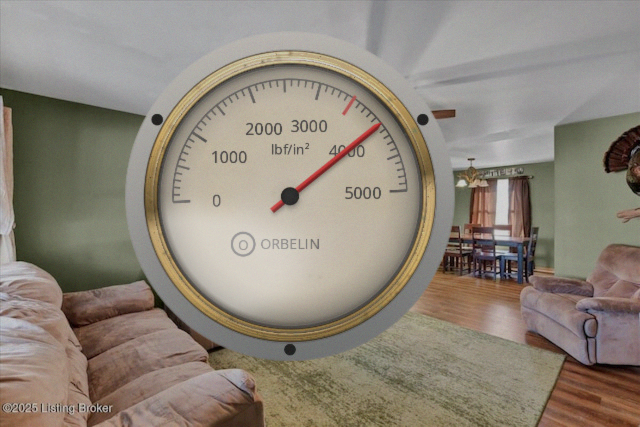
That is 4000 psi
